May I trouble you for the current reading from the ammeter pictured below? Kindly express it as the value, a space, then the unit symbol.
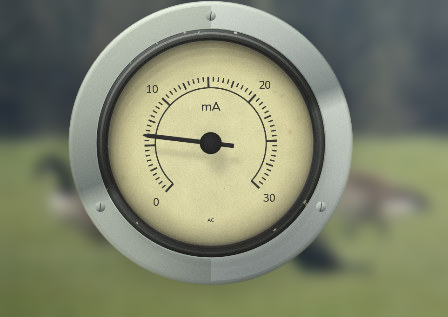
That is 6 mA
